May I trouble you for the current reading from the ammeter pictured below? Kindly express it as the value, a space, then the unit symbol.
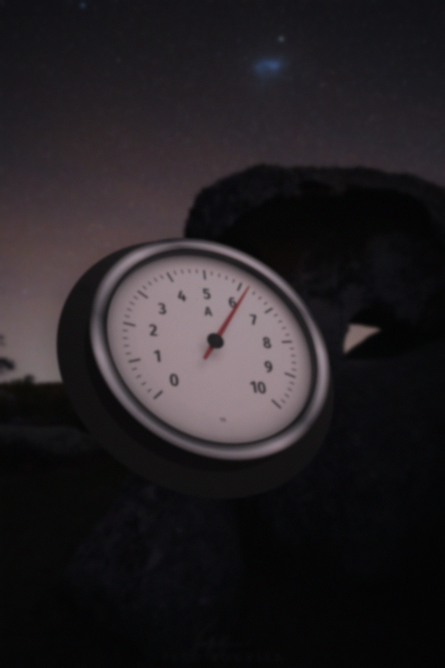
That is 6.2 A
